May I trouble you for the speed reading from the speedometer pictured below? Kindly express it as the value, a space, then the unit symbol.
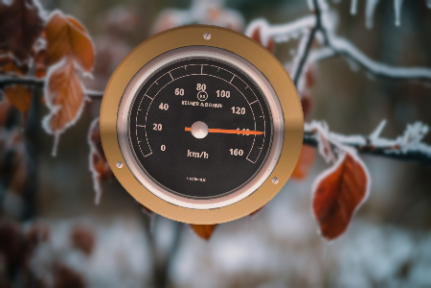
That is 140 km/h
